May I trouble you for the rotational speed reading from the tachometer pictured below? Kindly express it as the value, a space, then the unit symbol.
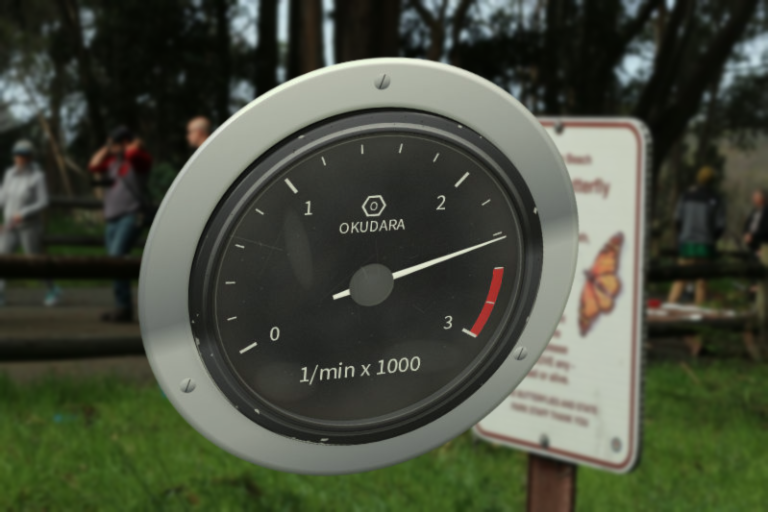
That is 2400 rpm
